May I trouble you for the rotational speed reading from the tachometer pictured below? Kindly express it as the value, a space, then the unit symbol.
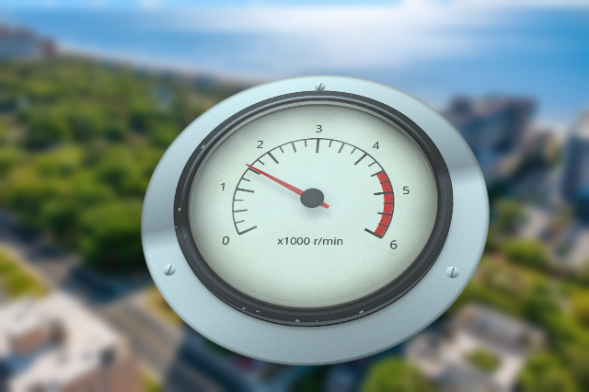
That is 1500 rpm
